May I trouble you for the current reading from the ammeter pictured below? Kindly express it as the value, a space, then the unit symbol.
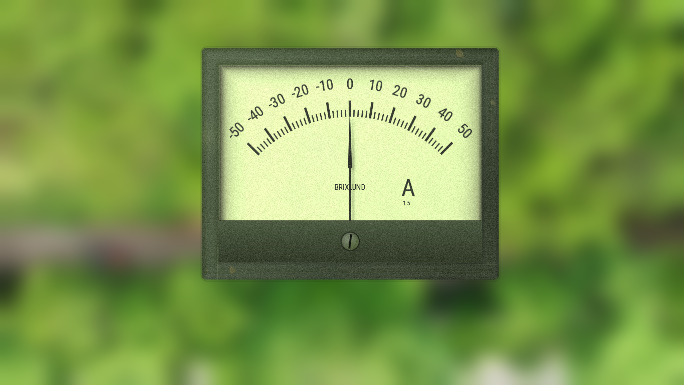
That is 0 A
